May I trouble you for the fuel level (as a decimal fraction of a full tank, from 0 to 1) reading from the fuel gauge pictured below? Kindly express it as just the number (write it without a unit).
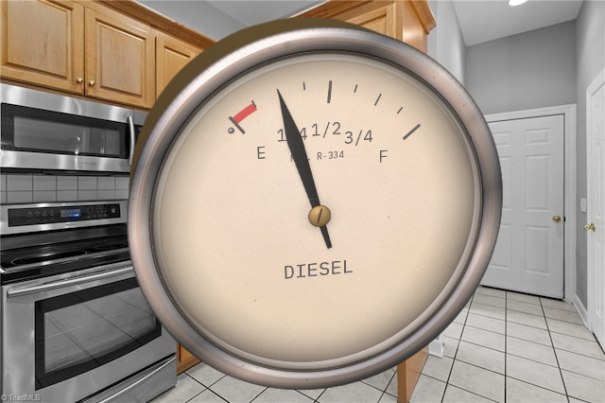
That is 0.25
